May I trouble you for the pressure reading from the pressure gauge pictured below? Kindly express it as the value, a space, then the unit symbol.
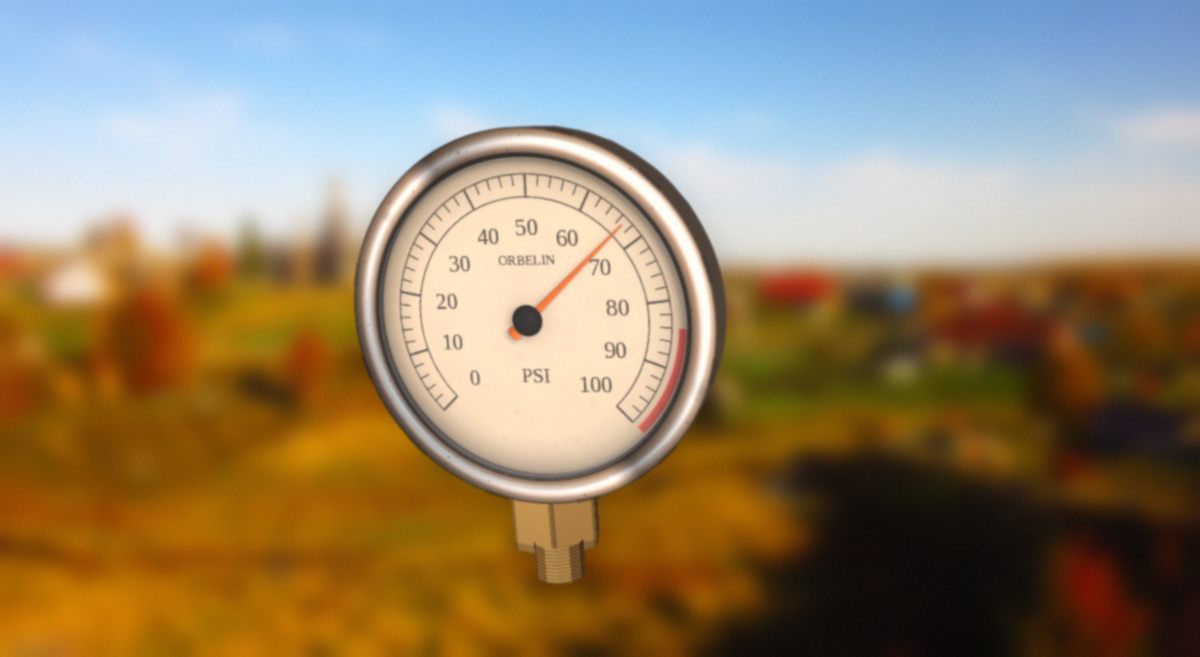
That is 67 psi
